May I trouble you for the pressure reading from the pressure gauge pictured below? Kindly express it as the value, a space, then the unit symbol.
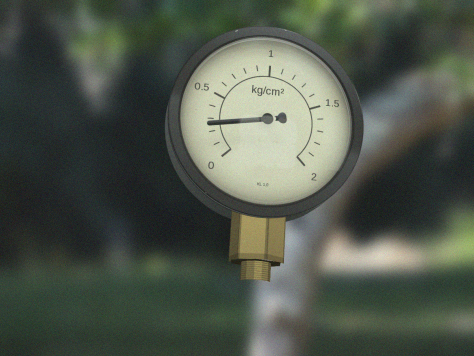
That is 0.25 kg/cm²
